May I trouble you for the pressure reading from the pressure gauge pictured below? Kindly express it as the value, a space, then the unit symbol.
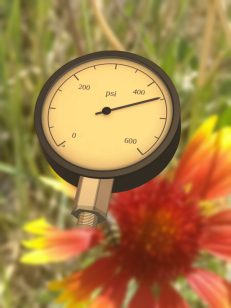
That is 450 psi
